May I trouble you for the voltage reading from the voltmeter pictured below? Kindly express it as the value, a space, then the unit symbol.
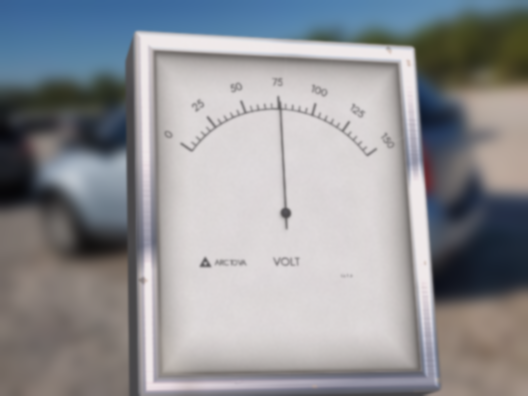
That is 75 V
